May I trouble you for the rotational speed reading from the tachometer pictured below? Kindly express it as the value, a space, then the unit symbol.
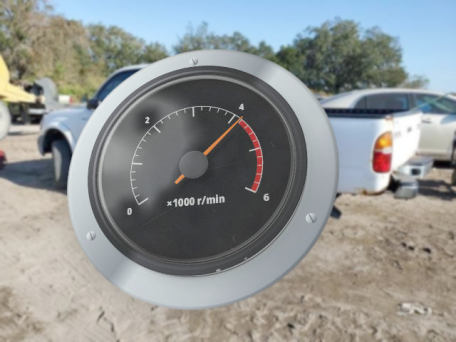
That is 4200 rpm
